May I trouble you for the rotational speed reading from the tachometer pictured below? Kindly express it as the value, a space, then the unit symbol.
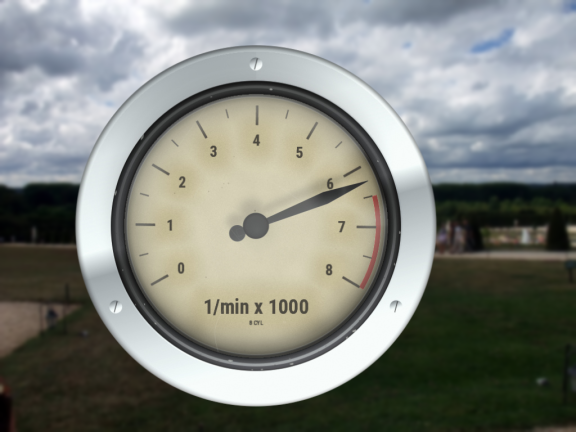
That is 6250 rpm
